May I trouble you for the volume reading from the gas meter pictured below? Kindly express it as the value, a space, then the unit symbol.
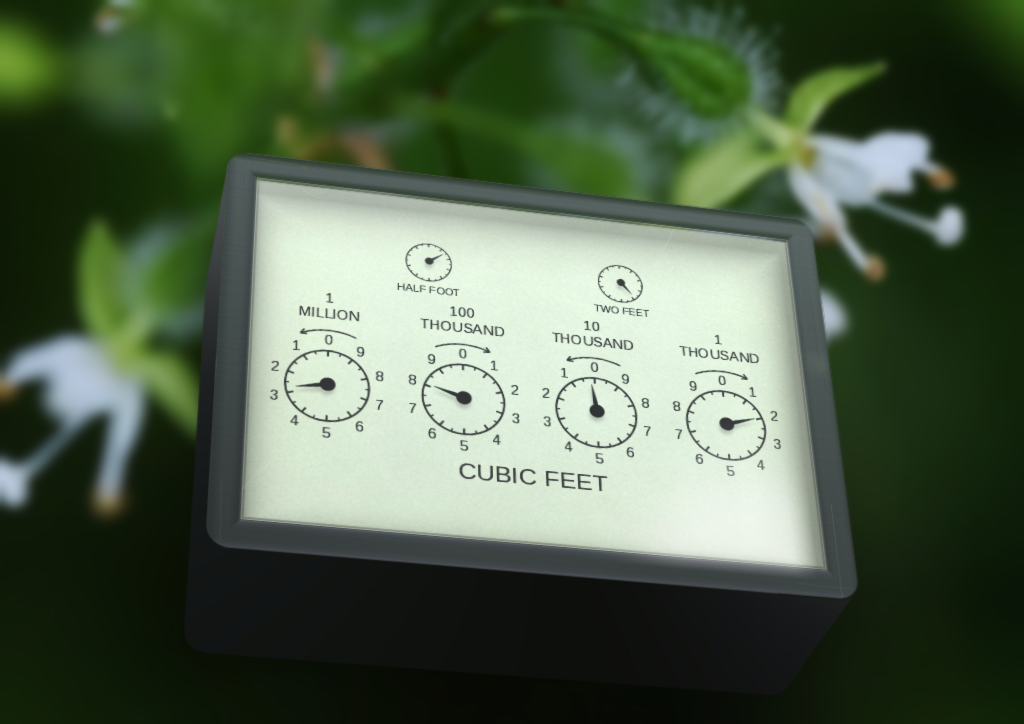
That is 280200 ft³
